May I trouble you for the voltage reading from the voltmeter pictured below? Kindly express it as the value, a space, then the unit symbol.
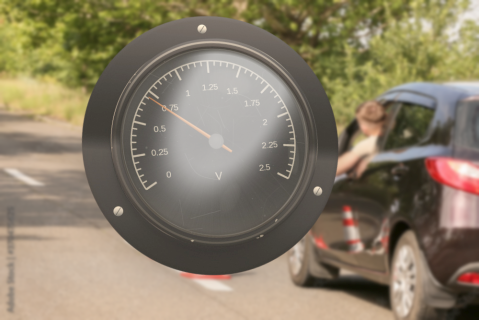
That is 0.7 V
